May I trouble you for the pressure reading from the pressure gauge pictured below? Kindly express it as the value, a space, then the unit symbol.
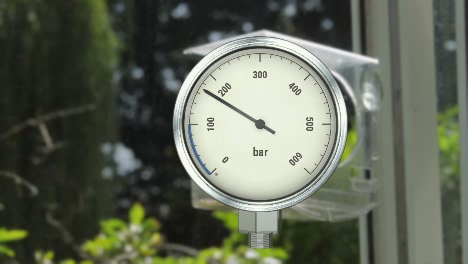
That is 170 bar
